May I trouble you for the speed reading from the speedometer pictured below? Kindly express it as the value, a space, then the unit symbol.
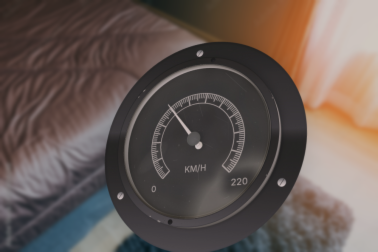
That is 80 km/h
